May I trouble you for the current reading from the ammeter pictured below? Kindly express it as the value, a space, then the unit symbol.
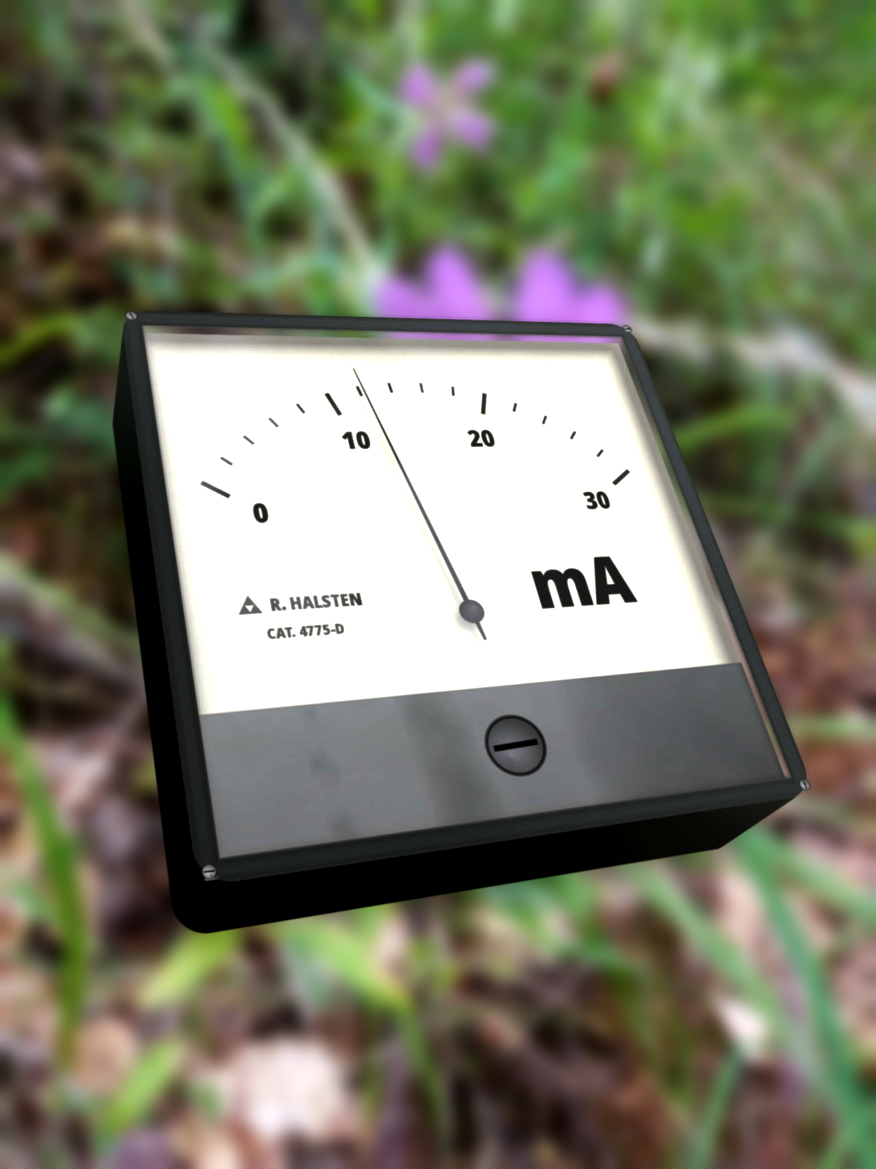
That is 12 mA
